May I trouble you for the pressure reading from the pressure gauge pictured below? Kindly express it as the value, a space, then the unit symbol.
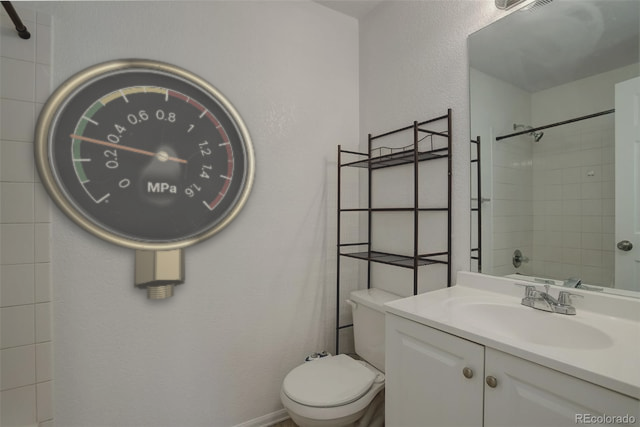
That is 0.3 MPa
